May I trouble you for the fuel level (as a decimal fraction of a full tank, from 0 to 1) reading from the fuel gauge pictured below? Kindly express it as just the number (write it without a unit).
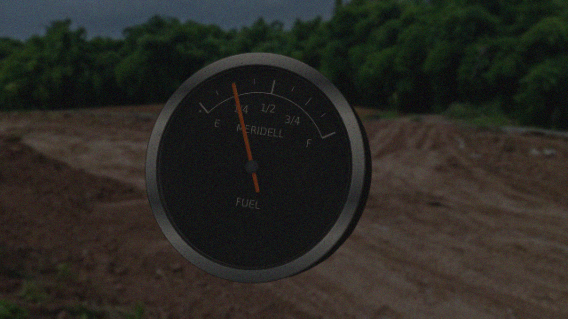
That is 0.25
